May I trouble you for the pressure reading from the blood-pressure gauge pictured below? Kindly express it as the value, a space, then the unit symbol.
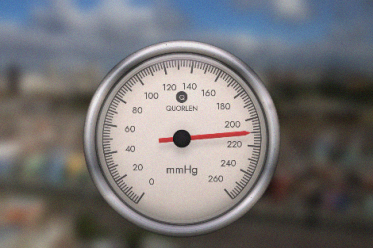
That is 210 mmHg
